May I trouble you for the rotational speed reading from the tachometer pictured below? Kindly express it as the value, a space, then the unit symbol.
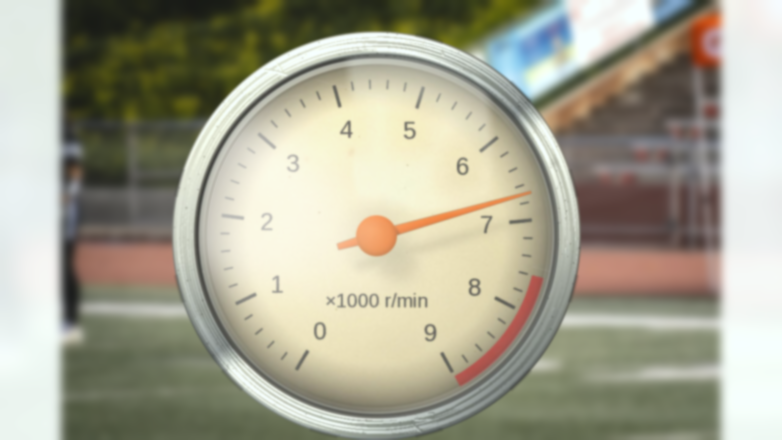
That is 6700 rpm
